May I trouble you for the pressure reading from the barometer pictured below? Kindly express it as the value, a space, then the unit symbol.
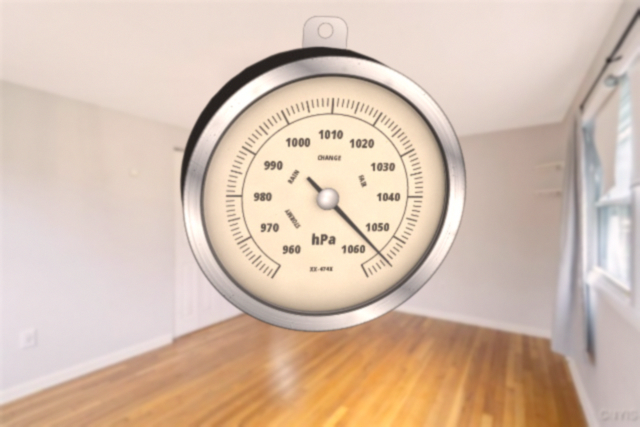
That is 1055 hPa
